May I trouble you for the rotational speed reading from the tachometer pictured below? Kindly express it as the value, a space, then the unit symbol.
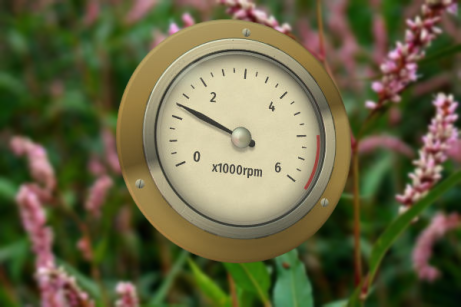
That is 1250 rpm
